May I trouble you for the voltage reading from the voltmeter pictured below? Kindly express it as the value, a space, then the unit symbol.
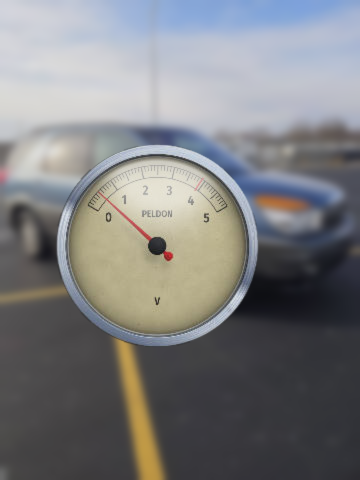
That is 0.5 V
